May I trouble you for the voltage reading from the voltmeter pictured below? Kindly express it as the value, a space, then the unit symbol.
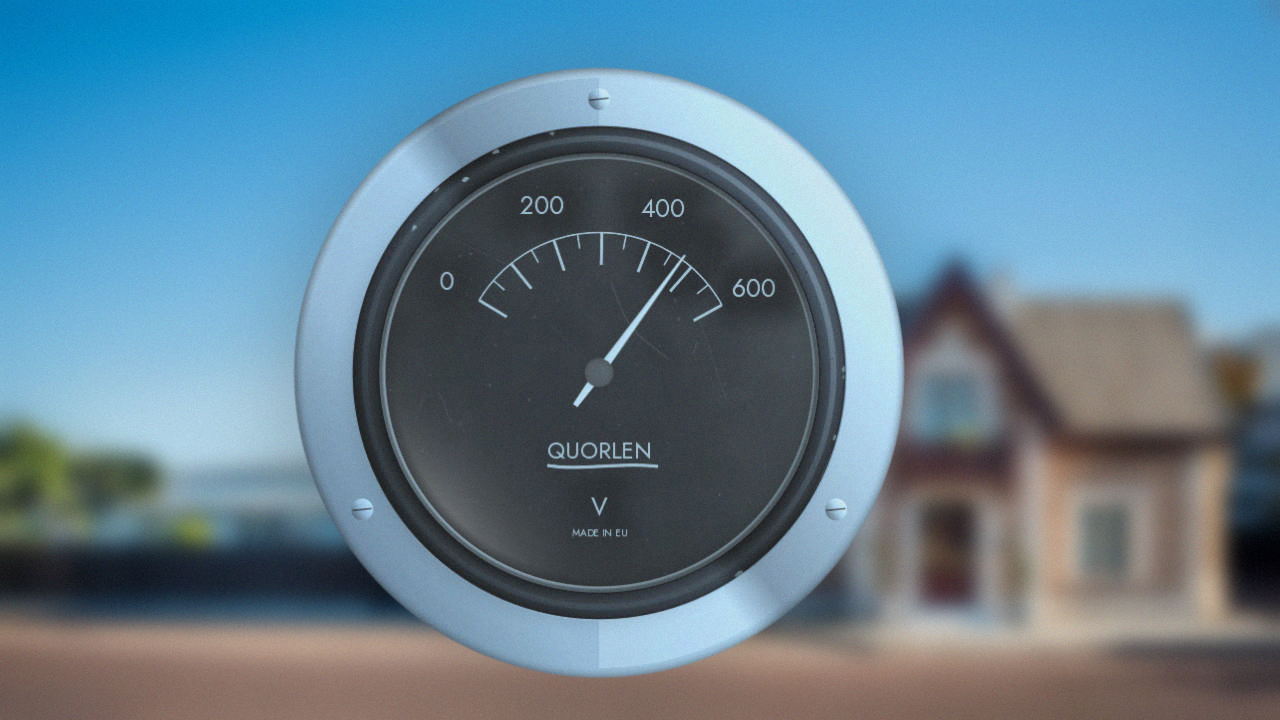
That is 475 V
